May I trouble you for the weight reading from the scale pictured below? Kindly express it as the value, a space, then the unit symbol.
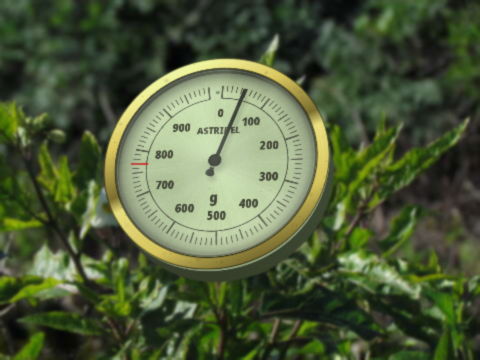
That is 50 g
